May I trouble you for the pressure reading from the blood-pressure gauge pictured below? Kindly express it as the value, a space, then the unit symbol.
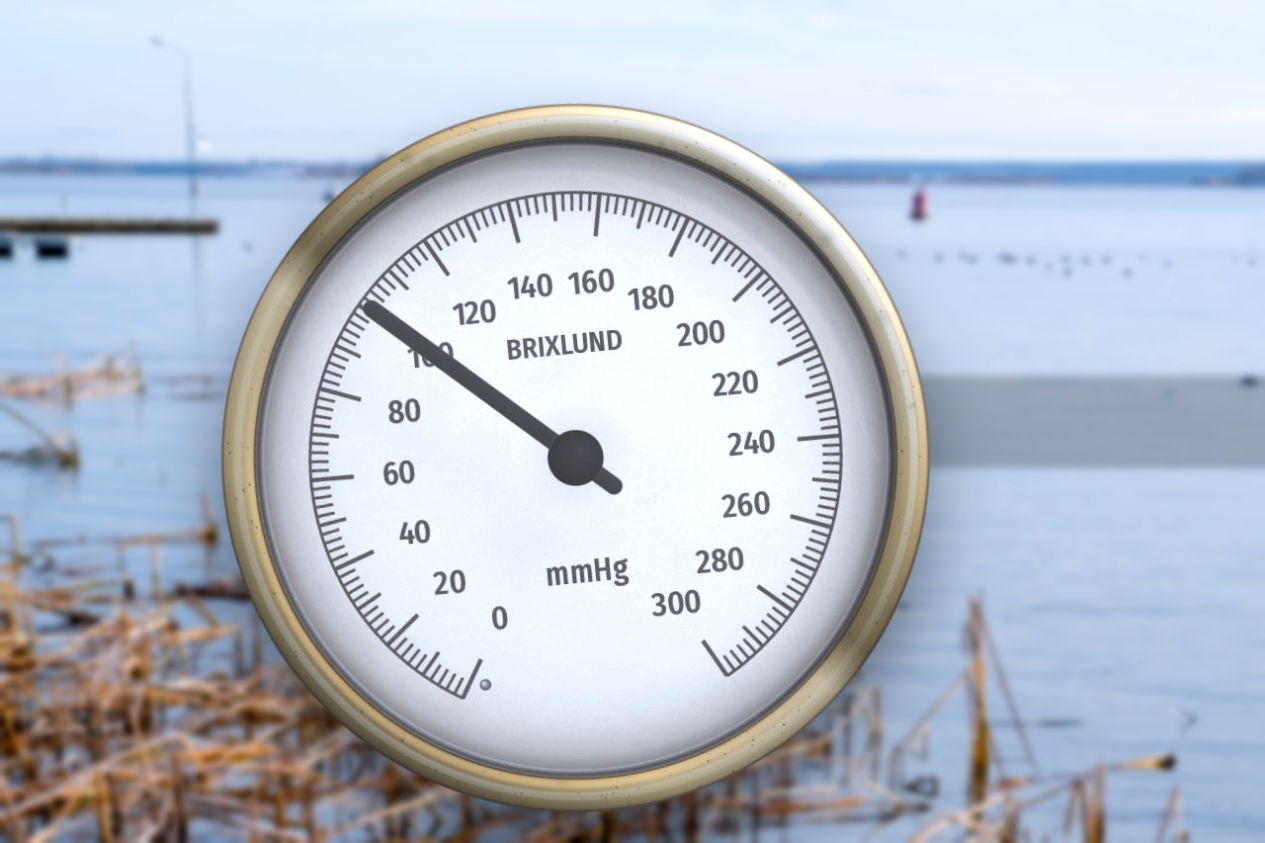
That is 101 mmHg
